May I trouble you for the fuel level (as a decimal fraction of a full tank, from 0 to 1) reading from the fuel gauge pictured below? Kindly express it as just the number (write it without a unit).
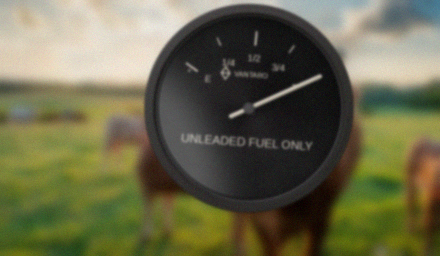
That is 1
